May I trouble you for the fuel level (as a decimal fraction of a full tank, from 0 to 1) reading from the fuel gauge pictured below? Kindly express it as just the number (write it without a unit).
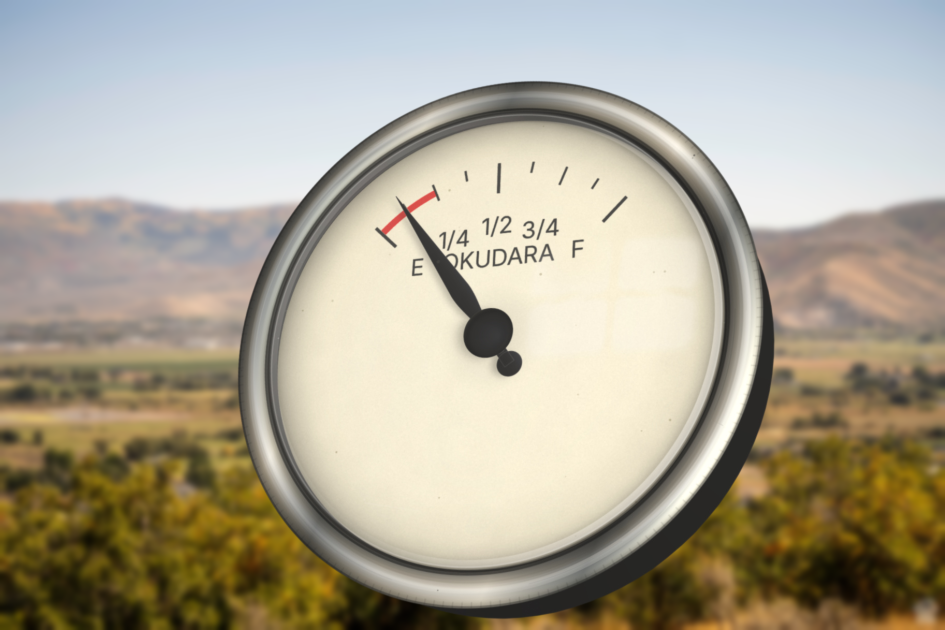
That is 0.125
